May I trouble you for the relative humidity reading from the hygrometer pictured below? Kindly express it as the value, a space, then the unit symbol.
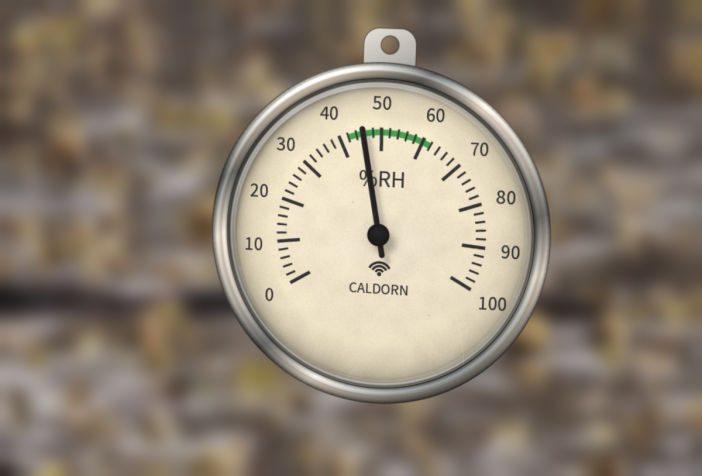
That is 46 %
